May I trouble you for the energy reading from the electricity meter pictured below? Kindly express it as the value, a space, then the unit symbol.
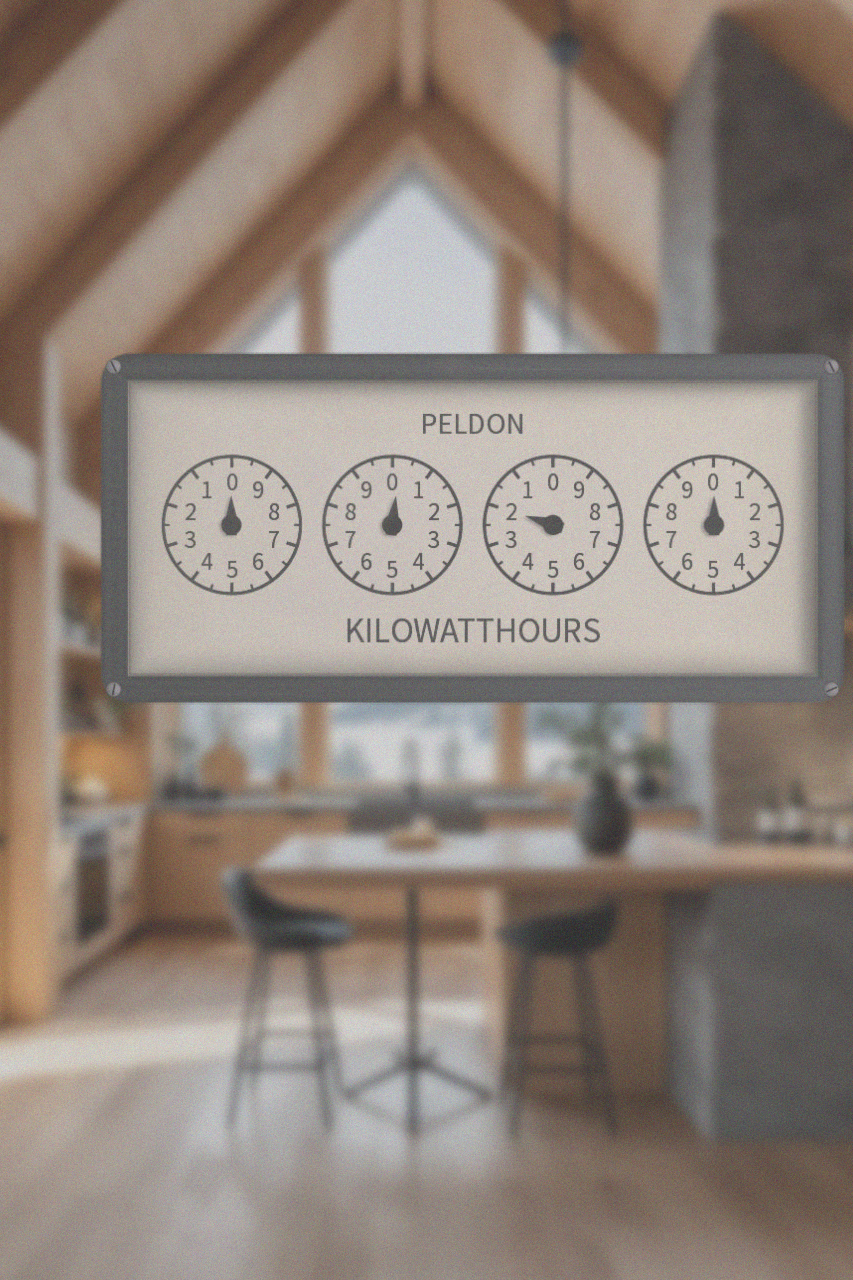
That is 20 kWh
